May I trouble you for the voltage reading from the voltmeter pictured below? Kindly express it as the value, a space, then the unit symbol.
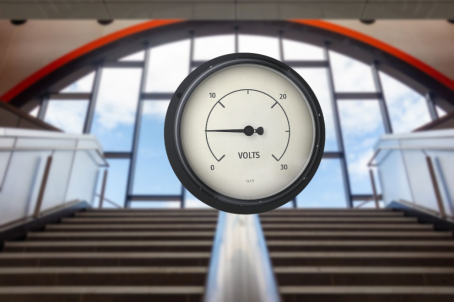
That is 5 V
